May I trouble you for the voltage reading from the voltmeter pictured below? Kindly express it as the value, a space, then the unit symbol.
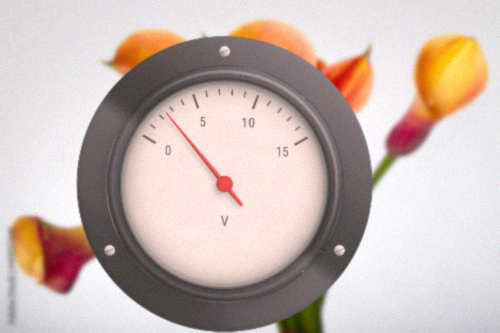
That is 2.5 V
